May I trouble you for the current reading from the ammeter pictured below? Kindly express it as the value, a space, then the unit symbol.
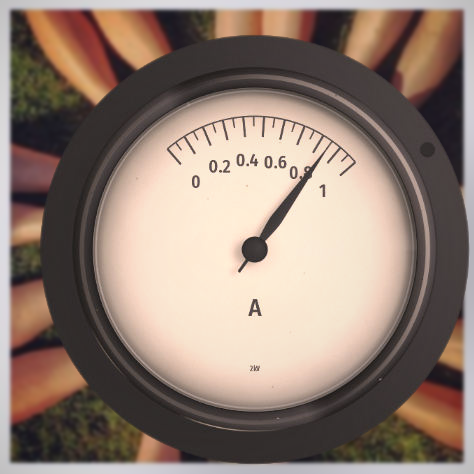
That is 0.85 A
